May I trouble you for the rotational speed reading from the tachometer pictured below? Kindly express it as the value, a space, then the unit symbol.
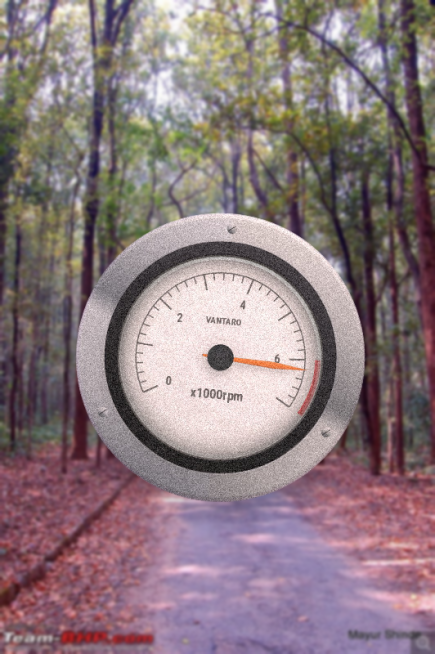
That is 6200 rpm
